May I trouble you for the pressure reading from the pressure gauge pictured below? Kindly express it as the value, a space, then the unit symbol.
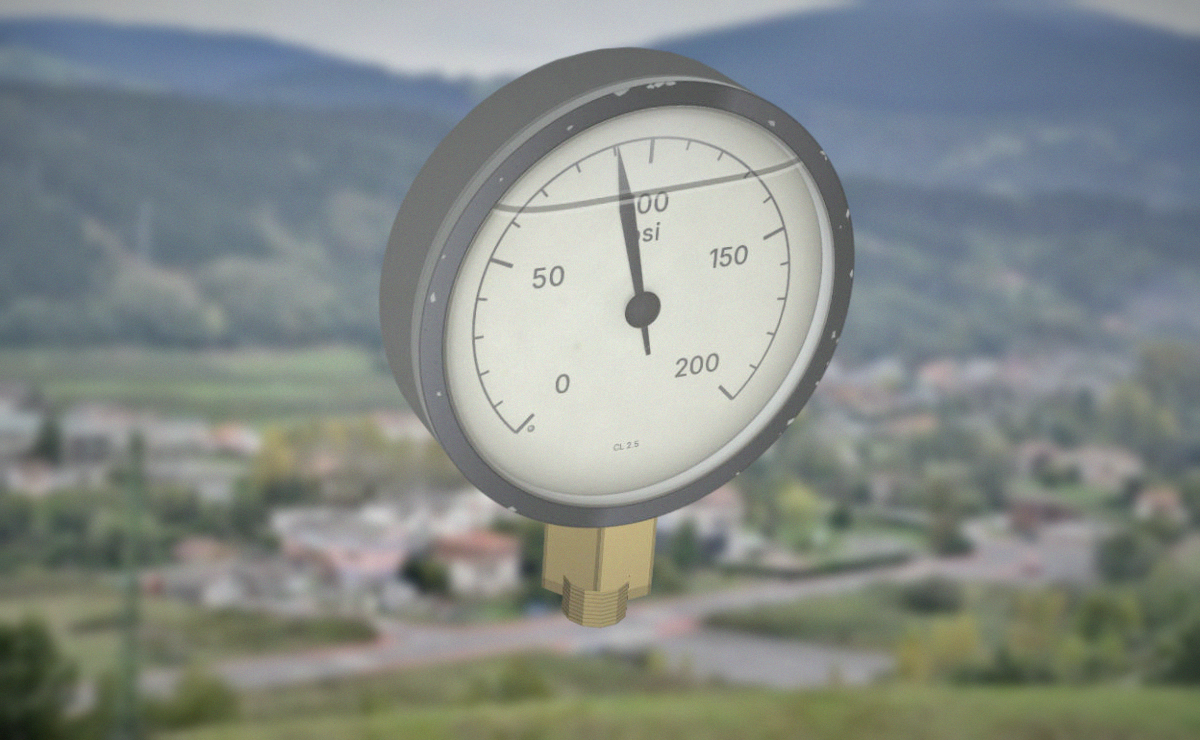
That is 90 psi
